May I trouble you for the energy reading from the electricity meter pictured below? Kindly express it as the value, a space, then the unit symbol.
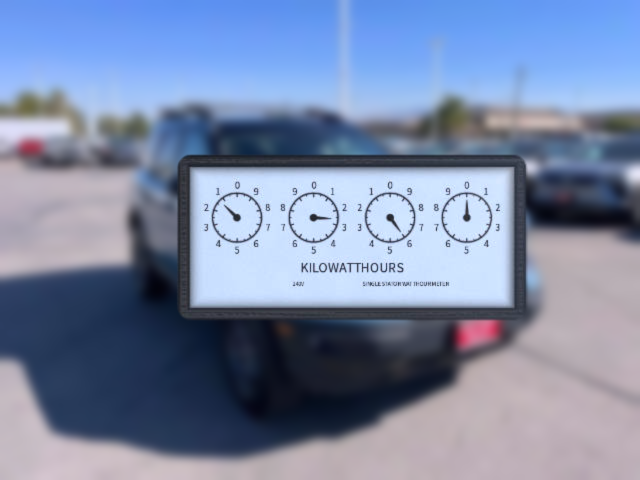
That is 1260 kWh
